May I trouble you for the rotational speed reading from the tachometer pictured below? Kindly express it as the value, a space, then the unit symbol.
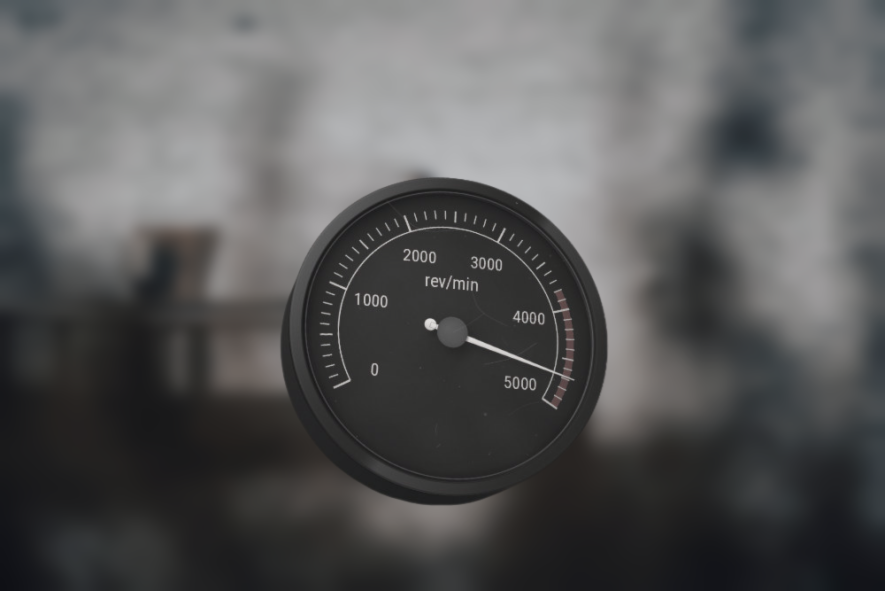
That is 4700 rpm
